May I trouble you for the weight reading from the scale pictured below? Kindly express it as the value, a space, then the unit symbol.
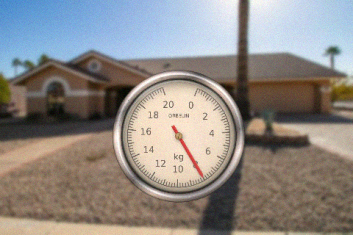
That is 8 kg
